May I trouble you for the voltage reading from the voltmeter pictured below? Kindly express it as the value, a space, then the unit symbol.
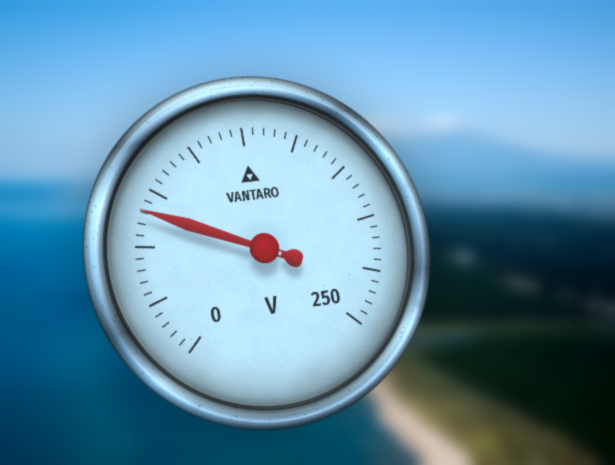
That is 65 V
